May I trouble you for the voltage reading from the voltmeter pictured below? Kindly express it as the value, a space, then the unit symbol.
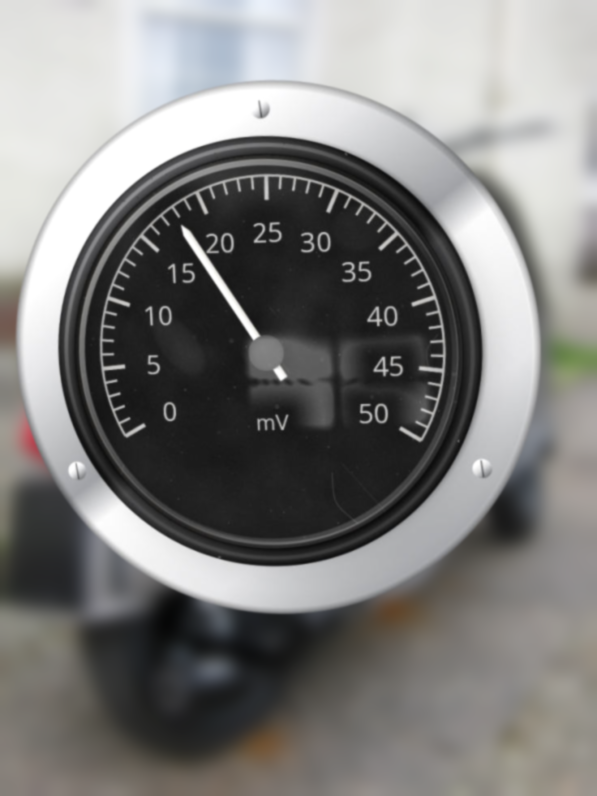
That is 18 mV
